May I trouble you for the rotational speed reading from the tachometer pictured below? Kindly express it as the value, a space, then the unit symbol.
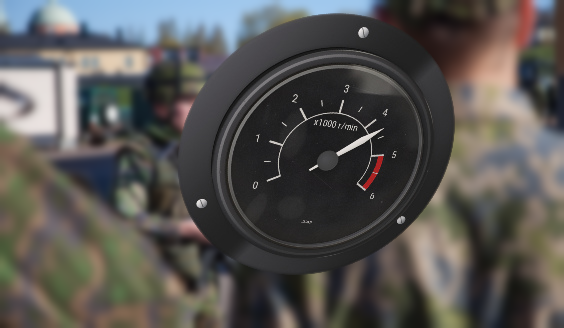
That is 4250 rpm
